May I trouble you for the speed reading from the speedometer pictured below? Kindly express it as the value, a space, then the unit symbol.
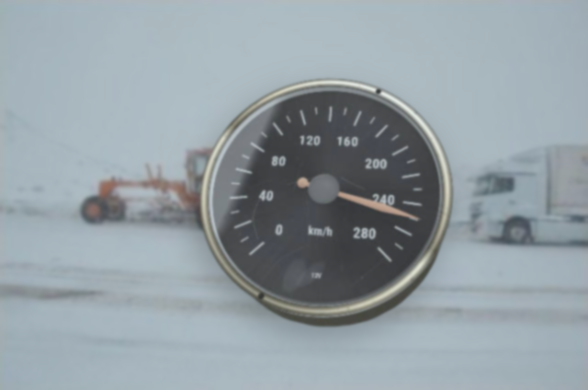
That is 250 km/h
